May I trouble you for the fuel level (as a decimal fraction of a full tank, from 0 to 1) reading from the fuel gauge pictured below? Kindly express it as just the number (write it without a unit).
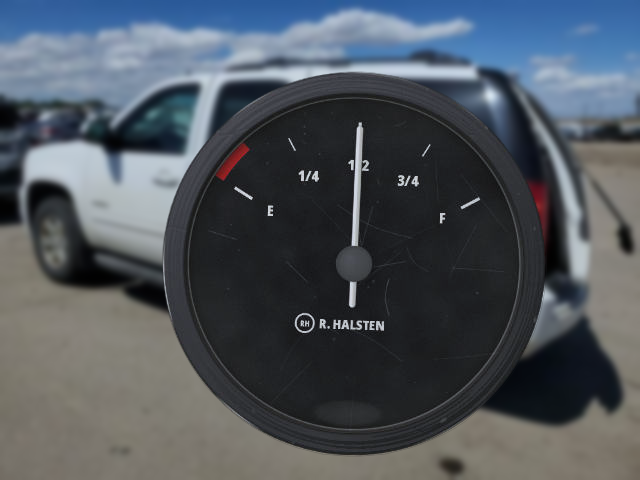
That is 0.5
